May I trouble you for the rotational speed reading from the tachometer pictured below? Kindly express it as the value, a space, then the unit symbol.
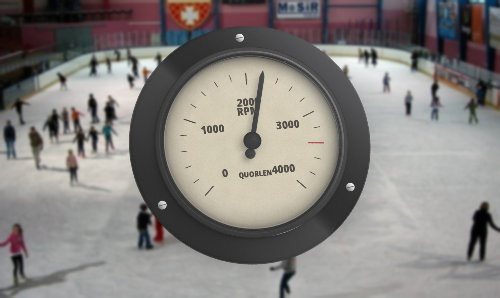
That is 2200 rpm
